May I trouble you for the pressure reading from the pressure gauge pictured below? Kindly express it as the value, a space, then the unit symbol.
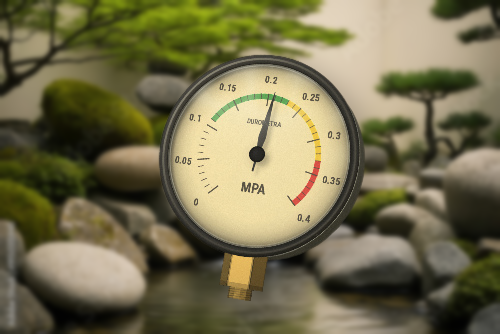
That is 0.21 MPa
